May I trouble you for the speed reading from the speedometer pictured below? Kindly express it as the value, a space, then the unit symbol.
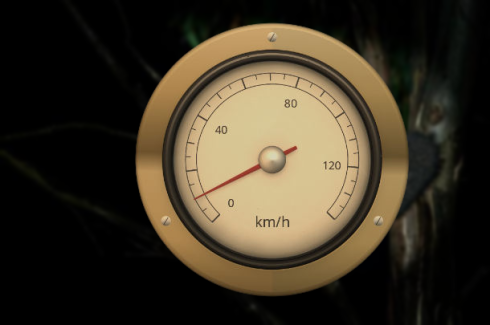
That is 10 km/h
